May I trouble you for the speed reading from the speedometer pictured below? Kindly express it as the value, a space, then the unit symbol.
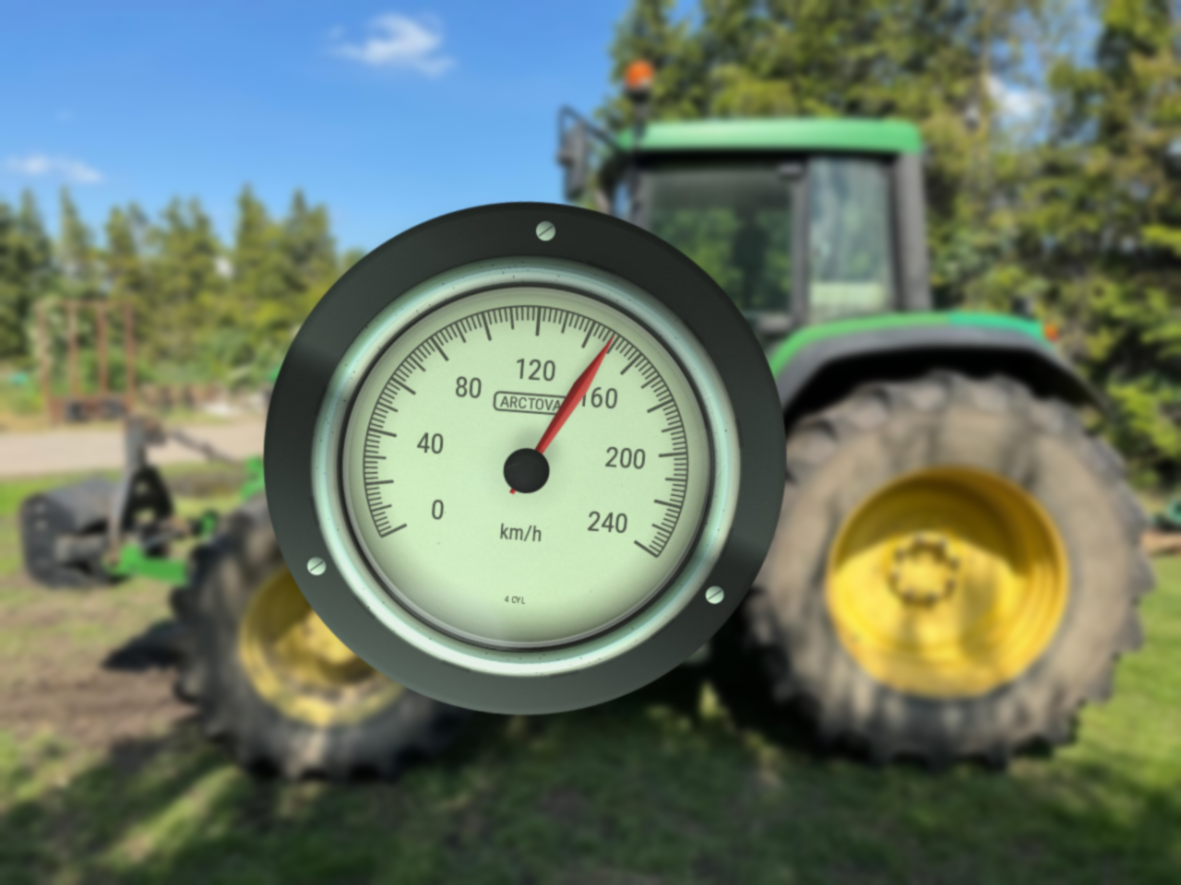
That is 148 km/h
